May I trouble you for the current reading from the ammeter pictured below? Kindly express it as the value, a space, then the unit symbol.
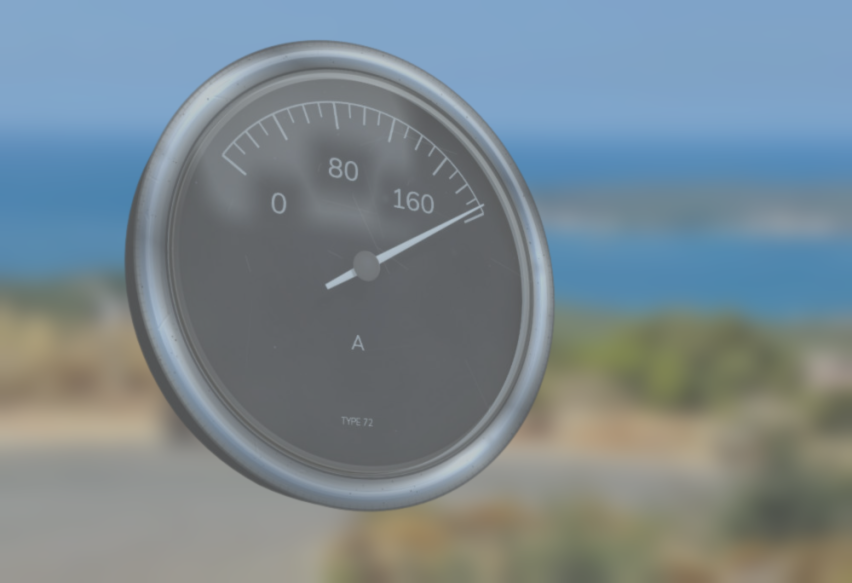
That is 195 A
